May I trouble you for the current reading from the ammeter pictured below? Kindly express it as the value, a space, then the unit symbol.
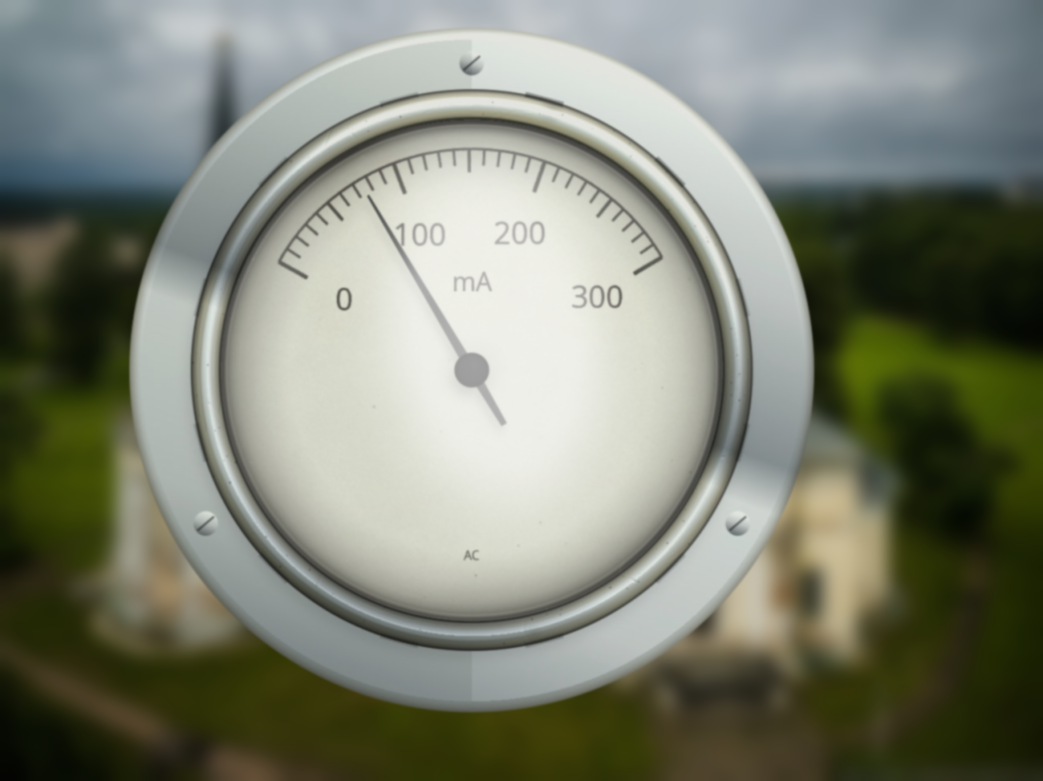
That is 75 mA
